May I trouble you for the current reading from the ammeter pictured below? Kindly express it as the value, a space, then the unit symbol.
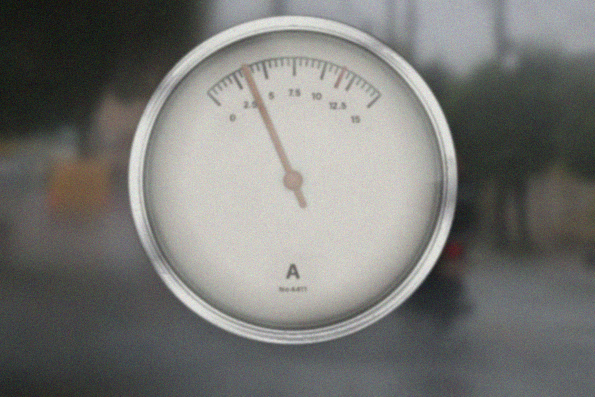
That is 3.5 A
